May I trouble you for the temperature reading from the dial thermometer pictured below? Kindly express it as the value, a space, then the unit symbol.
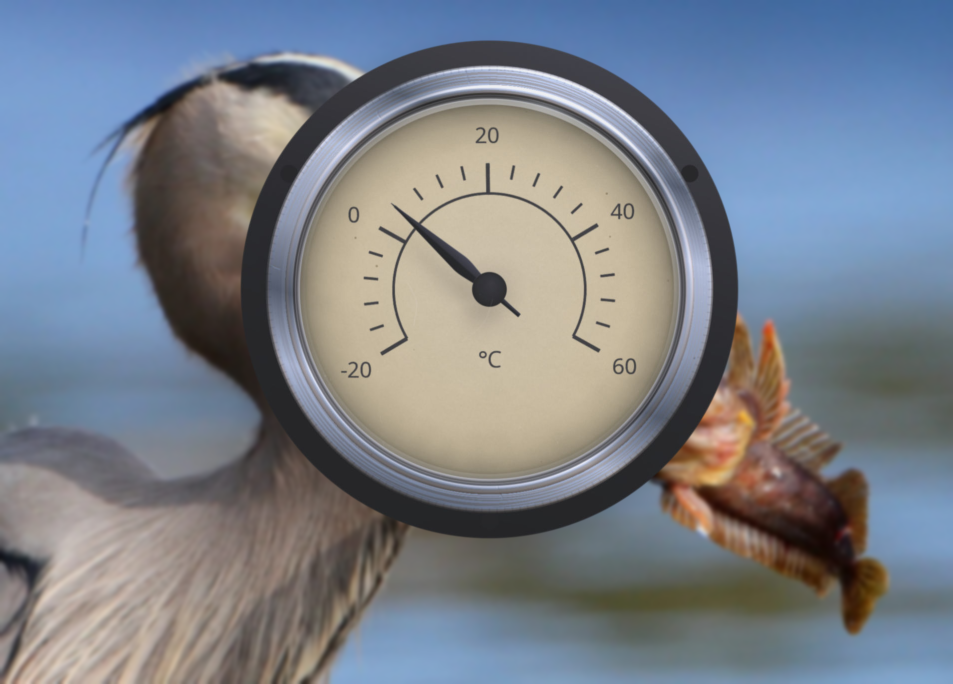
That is 4 °C
